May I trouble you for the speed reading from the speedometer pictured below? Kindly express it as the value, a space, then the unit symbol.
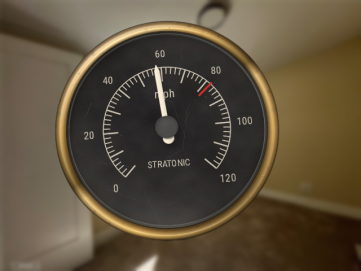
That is 58 mph
